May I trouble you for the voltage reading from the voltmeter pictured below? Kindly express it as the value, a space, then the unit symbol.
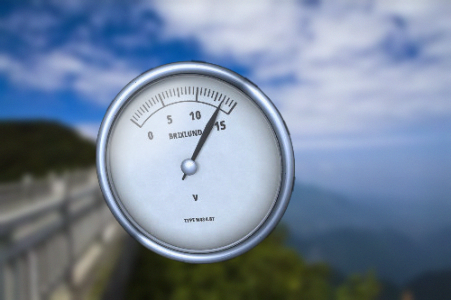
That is 13.5 V
